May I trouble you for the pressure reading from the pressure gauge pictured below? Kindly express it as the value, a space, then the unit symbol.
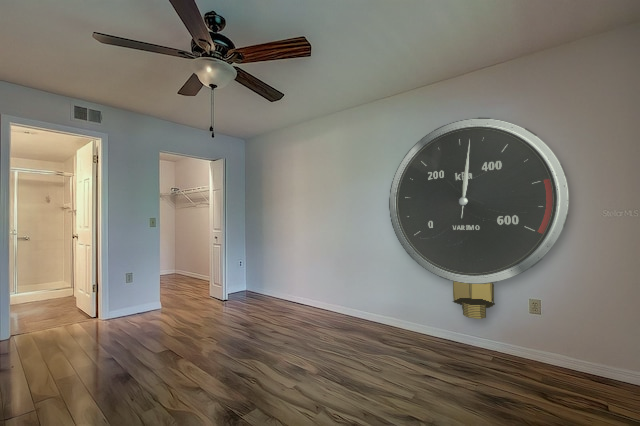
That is 325 kPa
